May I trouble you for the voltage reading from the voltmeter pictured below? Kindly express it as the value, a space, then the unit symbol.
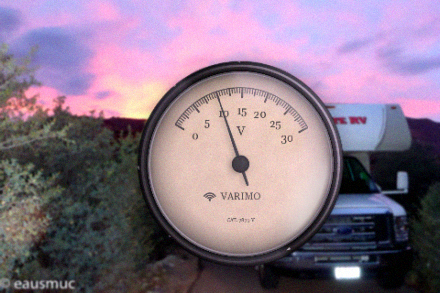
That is 10 V
